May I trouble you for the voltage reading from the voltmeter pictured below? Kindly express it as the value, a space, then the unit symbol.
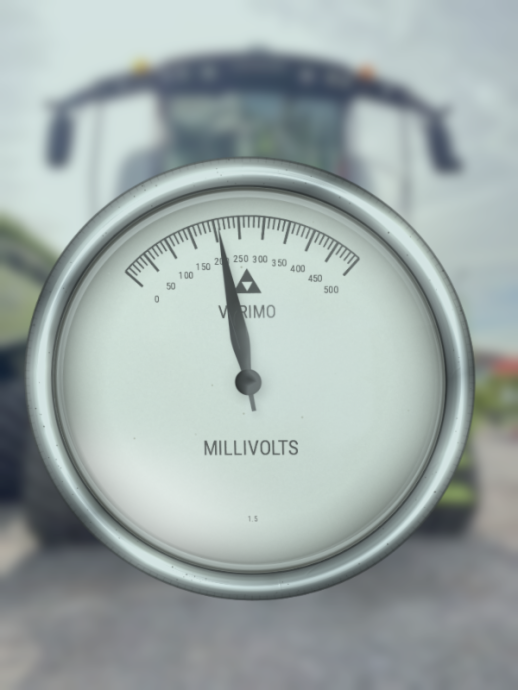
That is 210 mV
